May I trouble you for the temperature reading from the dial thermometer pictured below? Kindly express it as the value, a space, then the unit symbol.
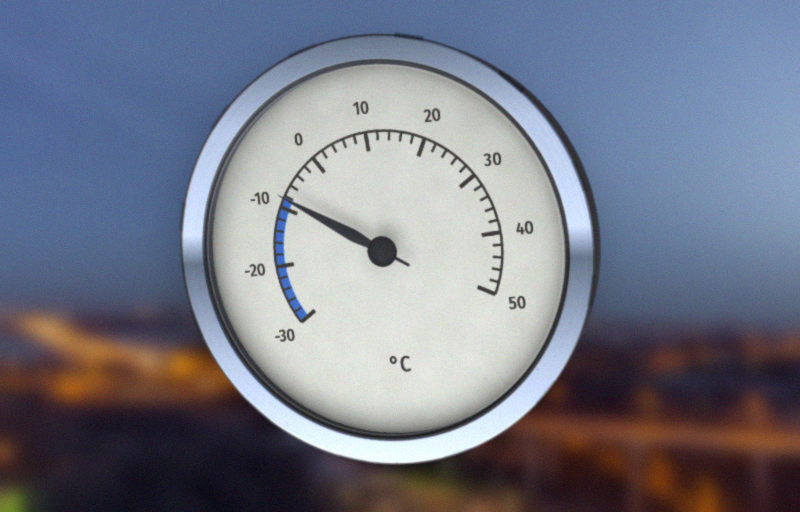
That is -8 °C
